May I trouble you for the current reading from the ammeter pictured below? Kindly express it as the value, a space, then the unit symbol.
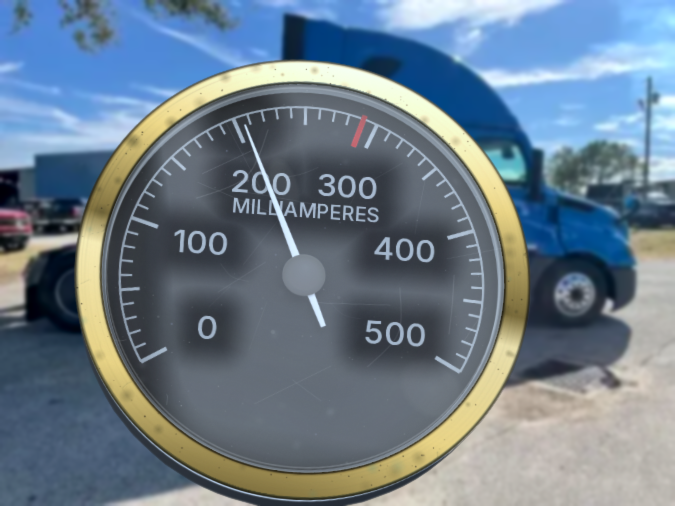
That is 205 mA
